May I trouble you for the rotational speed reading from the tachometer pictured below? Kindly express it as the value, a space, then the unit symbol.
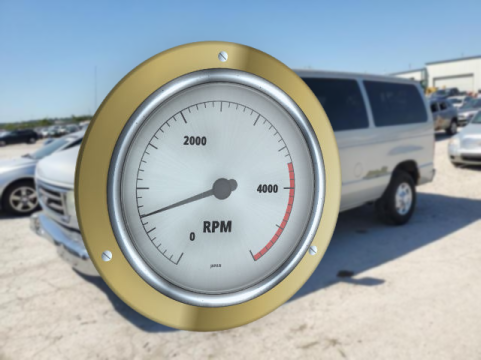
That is 700 rpm
